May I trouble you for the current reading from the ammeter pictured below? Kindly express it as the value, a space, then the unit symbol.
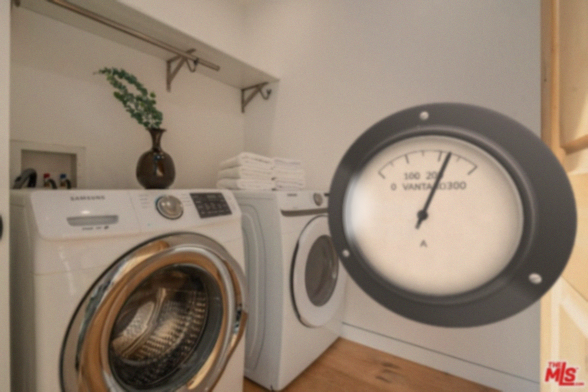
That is 225 A
